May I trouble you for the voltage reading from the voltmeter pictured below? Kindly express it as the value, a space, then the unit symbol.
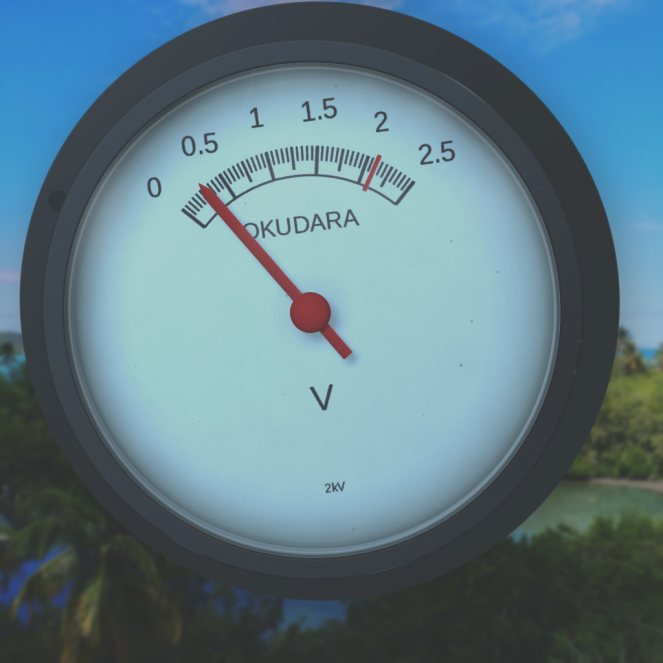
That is 0.3 V
